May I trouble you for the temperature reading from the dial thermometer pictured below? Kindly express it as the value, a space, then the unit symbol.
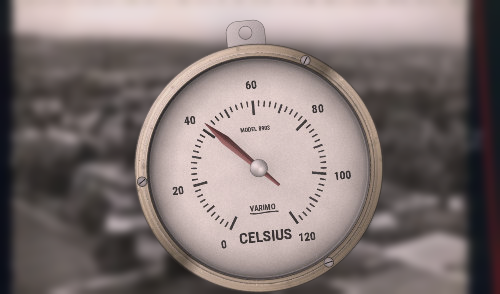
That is 42 °C
